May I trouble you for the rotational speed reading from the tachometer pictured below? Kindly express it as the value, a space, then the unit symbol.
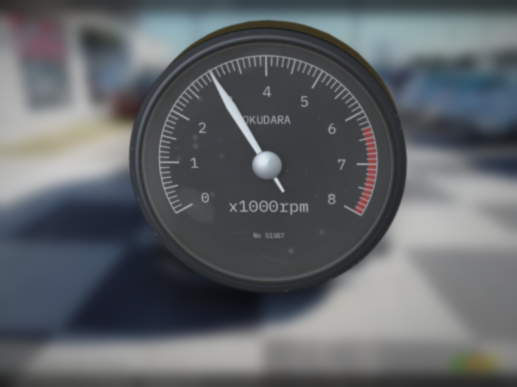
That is 3000 rpm
